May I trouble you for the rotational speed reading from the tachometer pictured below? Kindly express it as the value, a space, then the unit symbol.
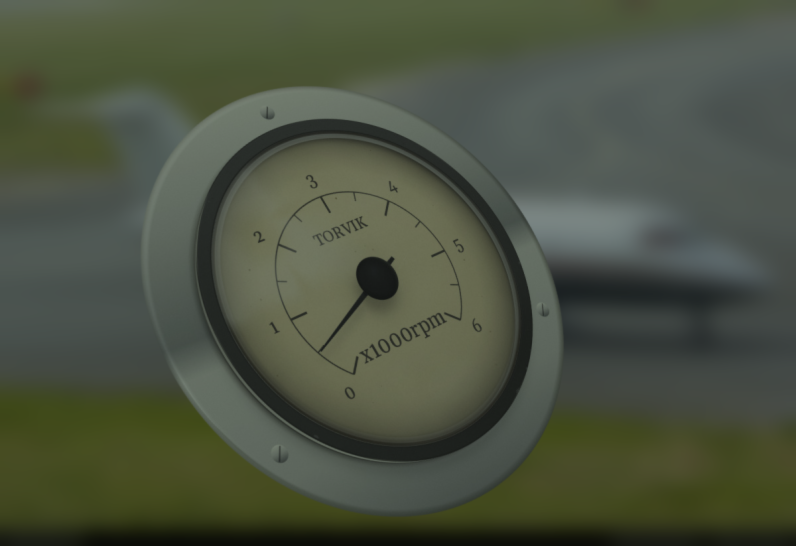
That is 500 rpm
